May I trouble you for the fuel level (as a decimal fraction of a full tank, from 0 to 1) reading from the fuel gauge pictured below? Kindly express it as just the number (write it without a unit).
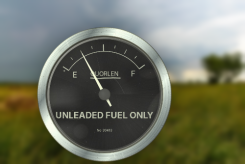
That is 0.25
